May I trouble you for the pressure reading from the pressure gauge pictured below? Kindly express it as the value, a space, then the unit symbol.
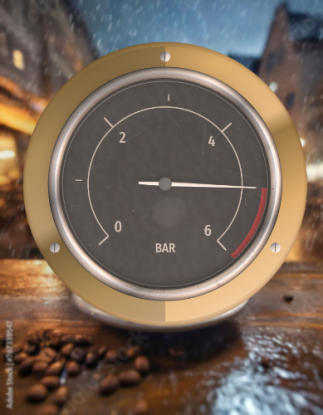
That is 5 bar
